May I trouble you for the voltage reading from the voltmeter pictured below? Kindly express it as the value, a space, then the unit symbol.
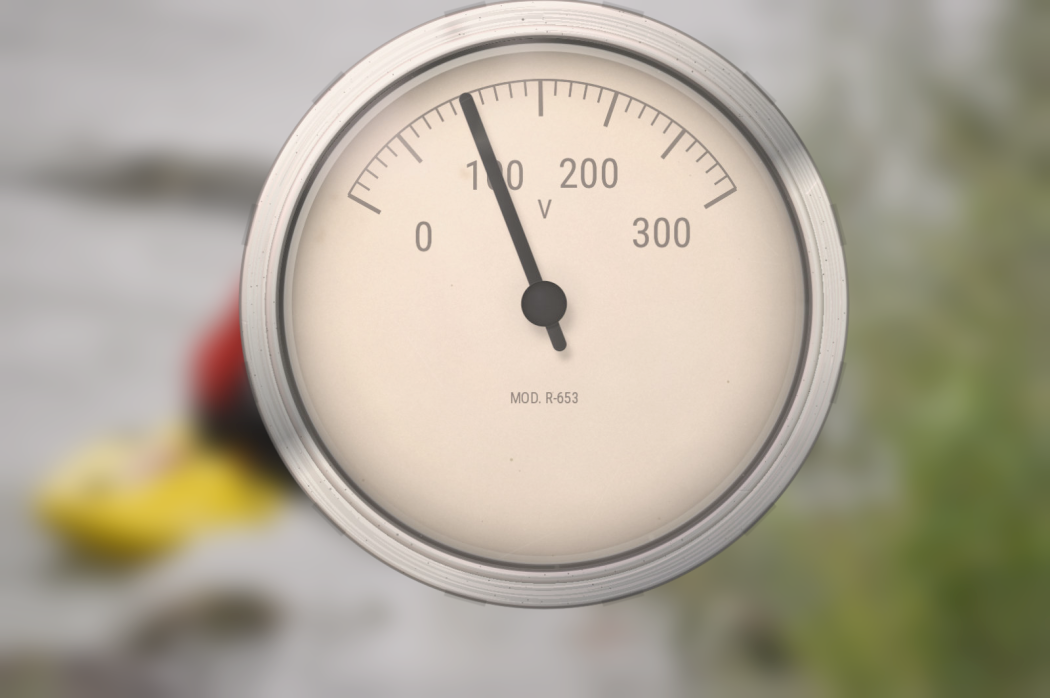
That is 100 V
